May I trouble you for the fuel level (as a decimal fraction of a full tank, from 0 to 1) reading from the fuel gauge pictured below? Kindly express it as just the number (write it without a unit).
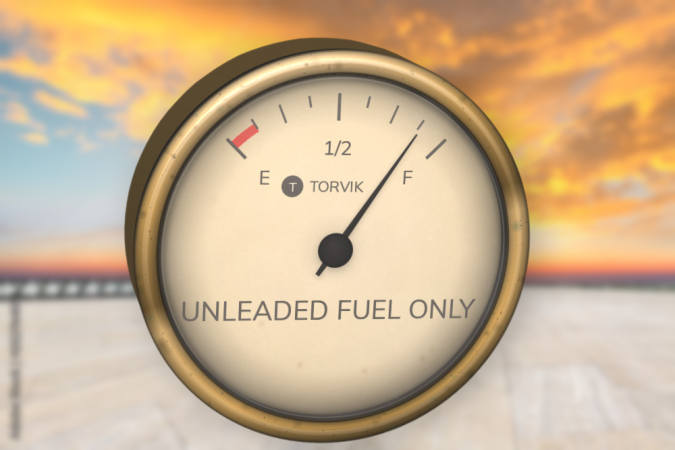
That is 0.875
